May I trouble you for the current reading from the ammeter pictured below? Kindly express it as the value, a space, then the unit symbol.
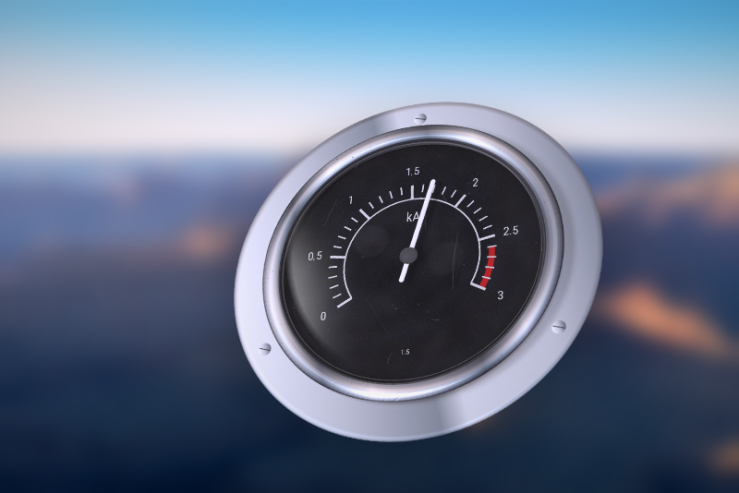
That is 1.7 kA
